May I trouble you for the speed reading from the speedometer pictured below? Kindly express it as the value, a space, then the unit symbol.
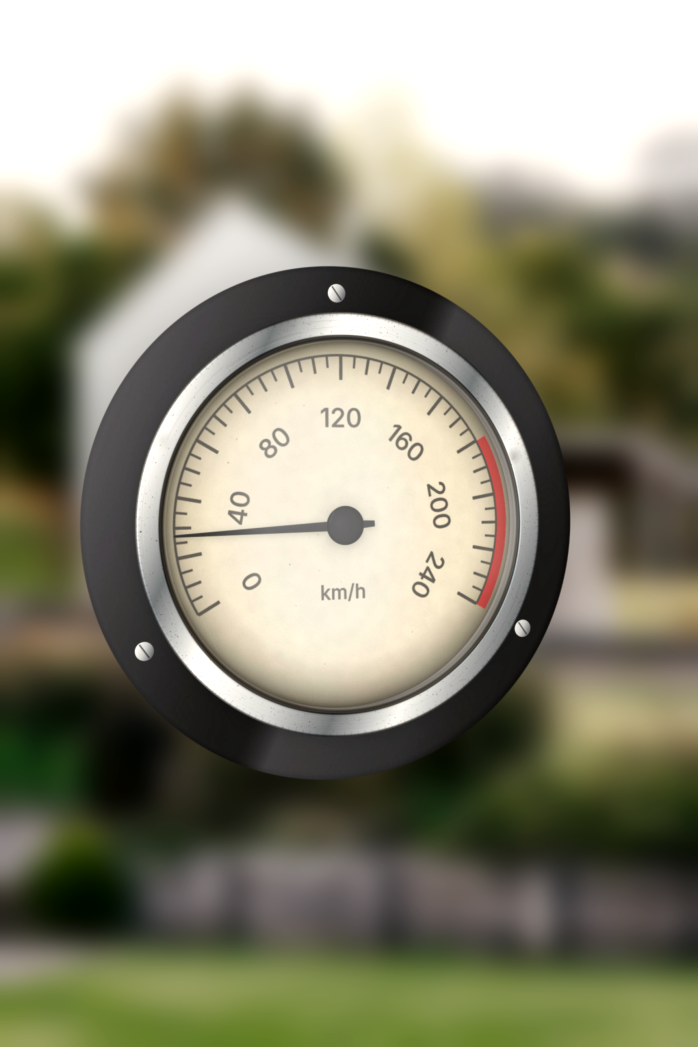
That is 27.5 km/h
